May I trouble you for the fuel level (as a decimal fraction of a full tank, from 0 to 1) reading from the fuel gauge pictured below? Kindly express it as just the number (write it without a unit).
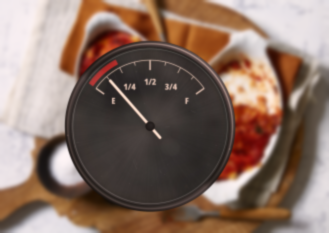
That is 0.125
